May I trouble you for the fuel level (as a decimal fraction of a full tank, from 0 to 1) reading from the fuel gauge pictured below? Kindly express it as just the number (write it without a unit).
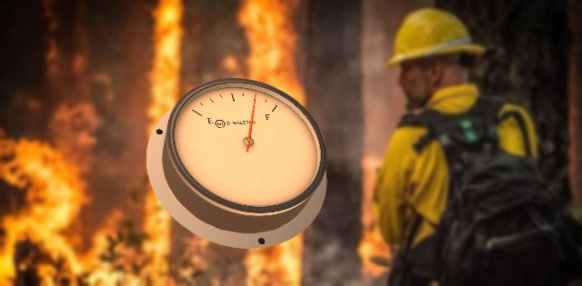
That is 0.75
